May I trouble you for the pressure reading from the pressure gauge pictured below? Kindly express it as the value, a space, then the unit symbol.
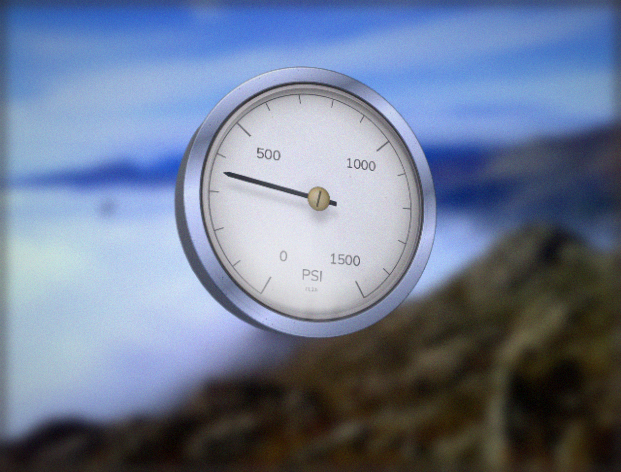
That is 350 psi
